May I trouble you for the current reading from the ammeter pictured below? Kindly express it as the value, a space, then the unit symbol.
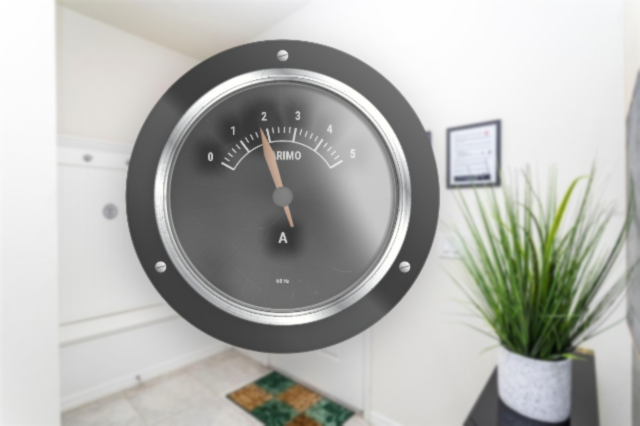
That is 1.8 A
